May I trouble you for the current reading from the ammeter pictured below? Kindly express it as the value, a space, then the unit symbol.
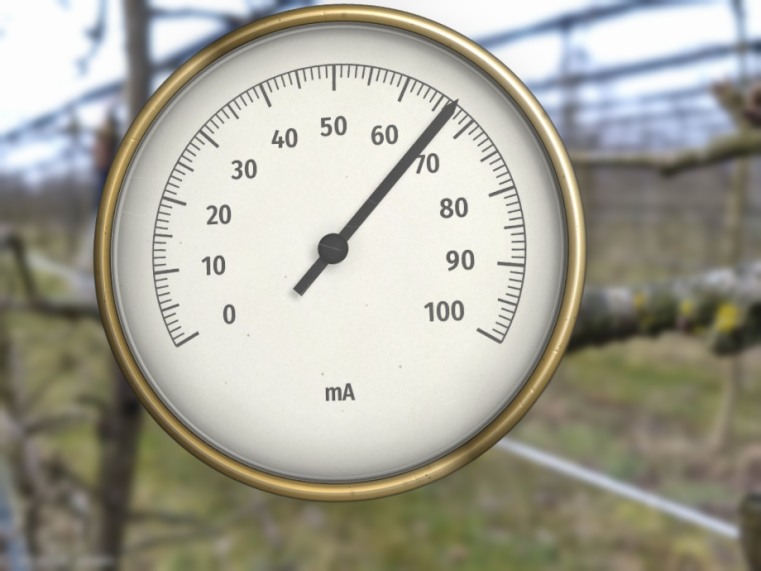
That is 67 mA
